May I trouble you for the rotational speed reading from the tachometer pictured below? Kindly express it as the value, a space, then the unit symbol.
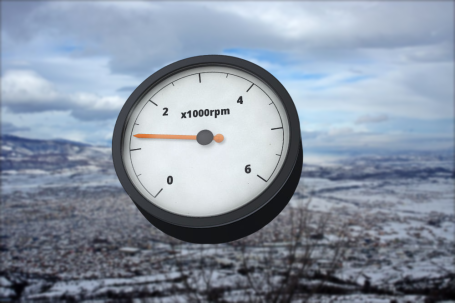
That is 1250 rpm
